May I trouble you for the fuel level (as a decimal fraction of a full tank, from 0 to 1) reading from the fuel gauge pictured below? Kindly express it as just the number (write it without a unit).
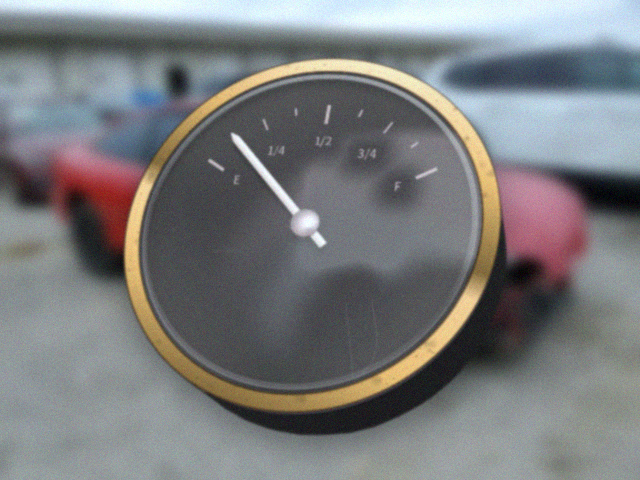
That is 0.125
